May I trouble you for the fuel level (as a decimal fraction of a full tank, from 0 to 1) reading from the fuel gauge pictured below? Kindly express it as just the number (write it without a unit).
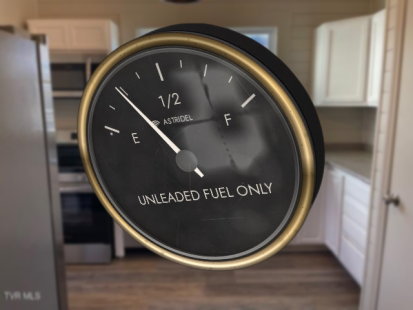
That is 0.25
